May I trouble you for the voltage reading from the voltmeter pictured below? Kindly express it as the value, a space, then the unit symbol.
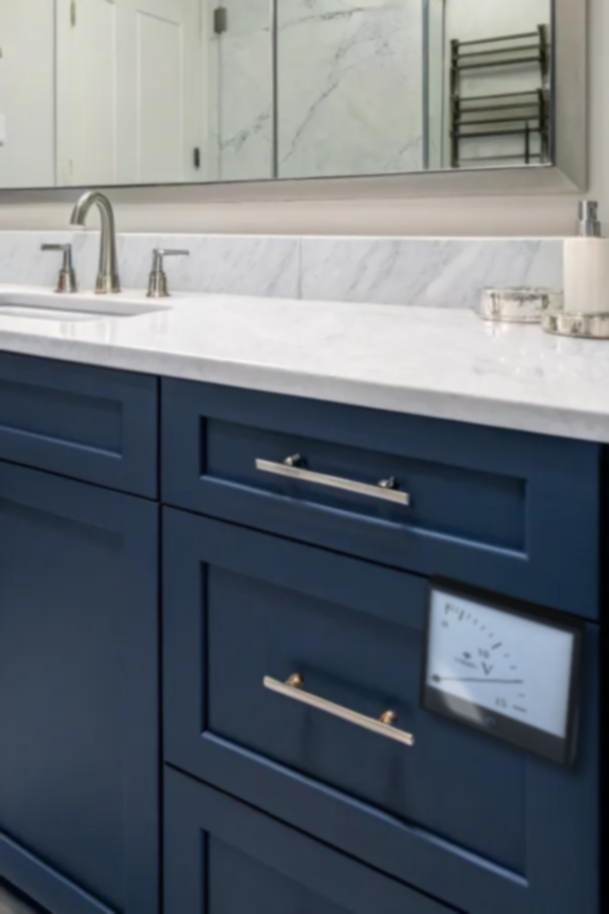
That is 13 V
